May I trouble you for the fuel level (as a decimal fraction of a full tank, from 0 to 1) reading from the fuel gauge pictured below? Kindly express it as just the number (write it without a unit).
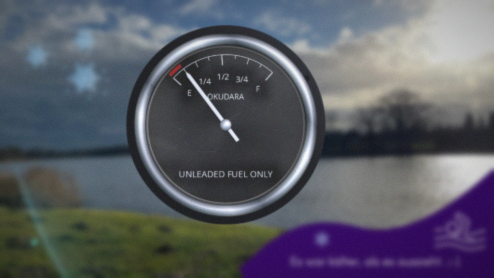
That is 0.125
